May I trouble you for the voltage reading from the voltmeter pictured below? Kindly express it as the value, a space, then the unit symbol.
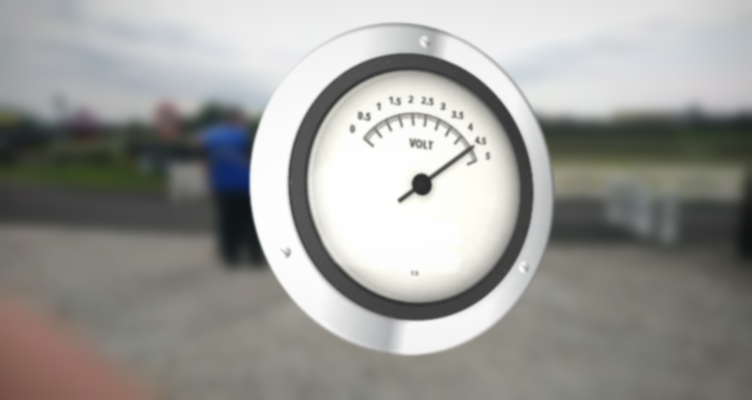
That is 4.5 V
